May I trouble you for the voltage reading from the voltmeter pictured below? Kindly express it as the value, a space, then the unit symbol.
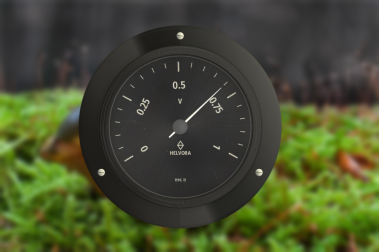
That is 0.7 V
